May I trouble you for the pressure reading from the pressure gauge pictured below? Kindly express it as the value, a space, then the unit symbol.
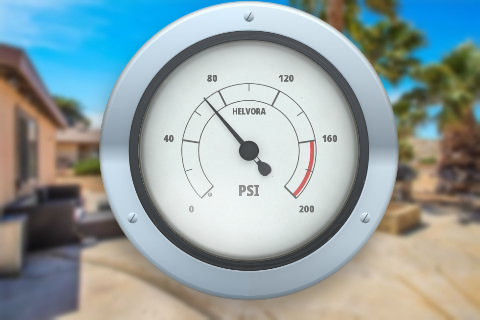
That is 70 psi
